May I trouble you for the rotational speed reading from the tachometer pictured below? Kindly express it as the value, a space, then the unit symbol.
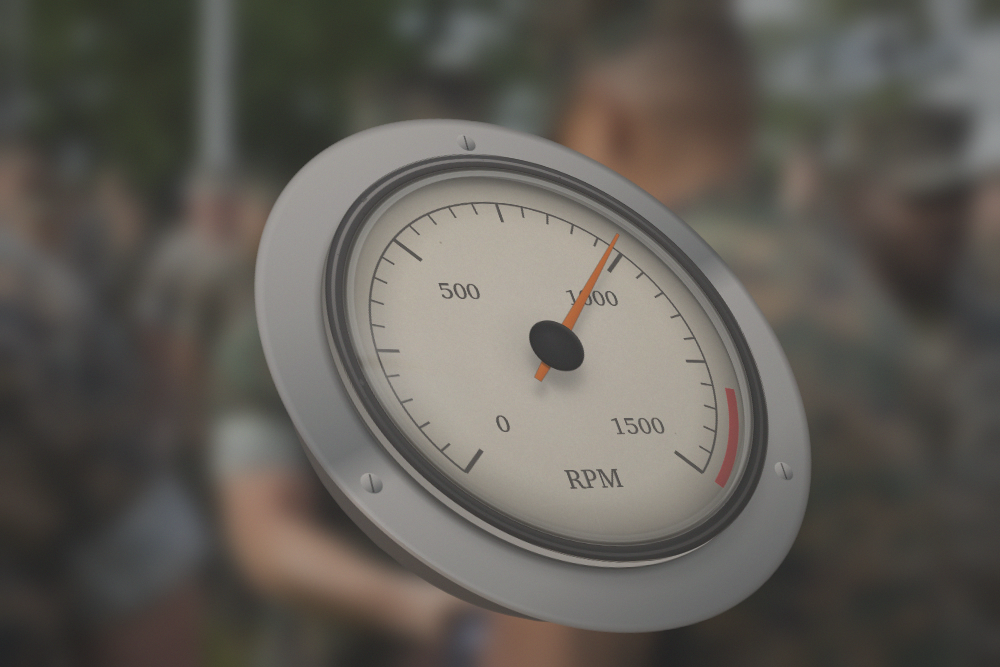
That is 975 rpm
